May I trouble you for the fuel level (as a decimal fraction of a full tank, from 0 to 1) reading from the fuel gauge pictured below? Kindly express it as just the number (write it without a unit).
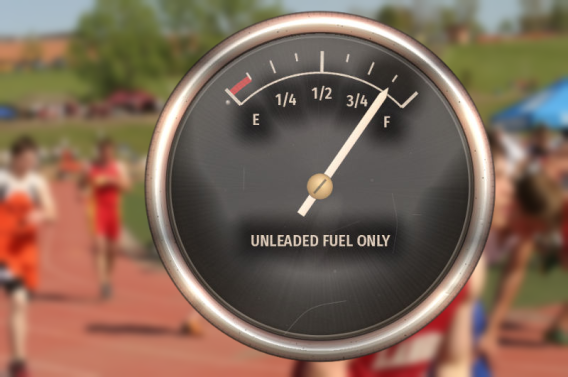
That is 0.875
